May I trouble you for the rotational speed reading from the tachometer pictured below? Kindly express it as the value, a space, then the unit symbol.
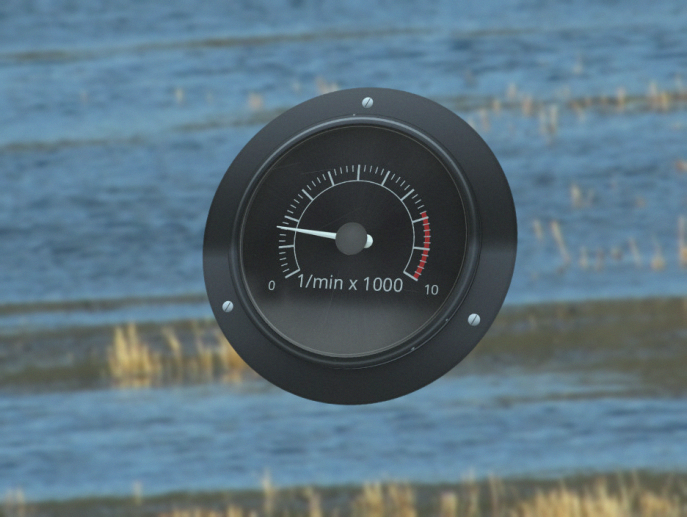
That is 1600 rpm
